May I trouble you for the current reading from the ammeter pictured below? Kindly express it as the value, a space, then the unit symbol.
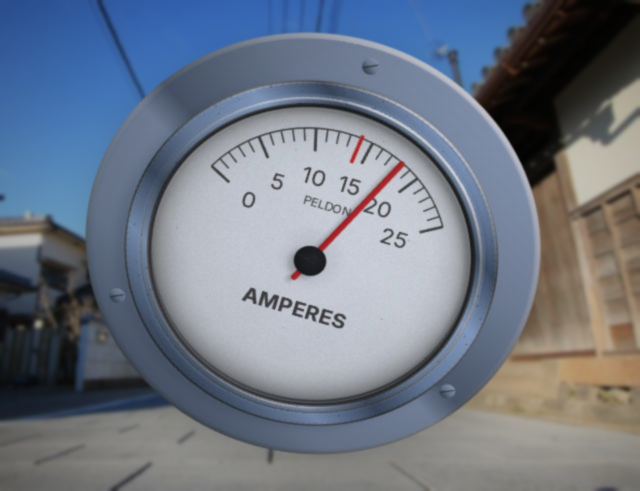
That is 18 A
